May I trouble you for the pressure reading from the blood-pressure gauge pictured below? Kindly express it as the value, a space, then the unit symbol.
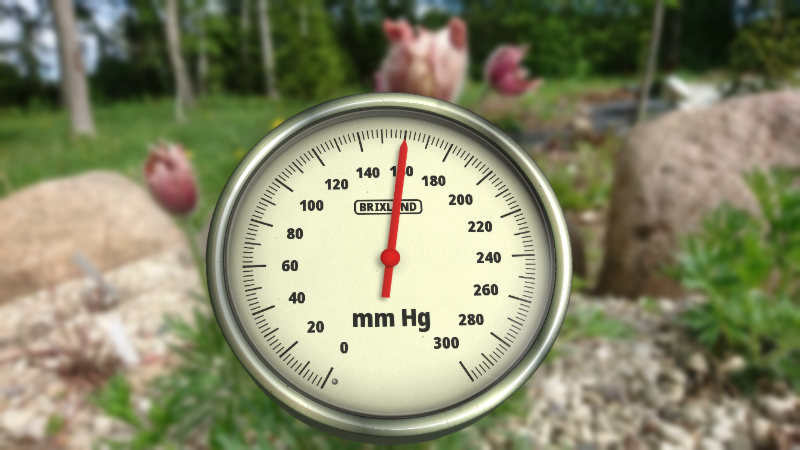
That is 160 mmHg
